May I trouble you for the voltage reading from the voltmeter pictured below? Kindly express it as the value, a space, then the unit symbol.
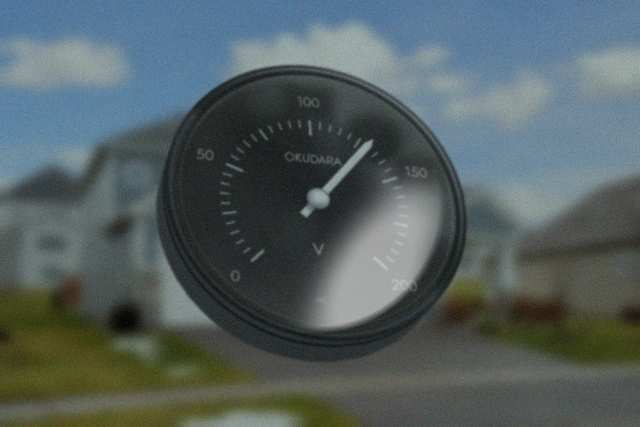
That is 130 V
